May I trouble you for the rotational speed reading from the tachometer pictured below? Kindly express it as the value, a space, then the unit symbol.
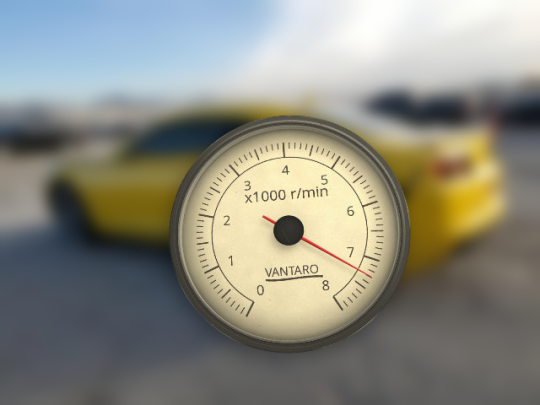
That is 7300 rpm
